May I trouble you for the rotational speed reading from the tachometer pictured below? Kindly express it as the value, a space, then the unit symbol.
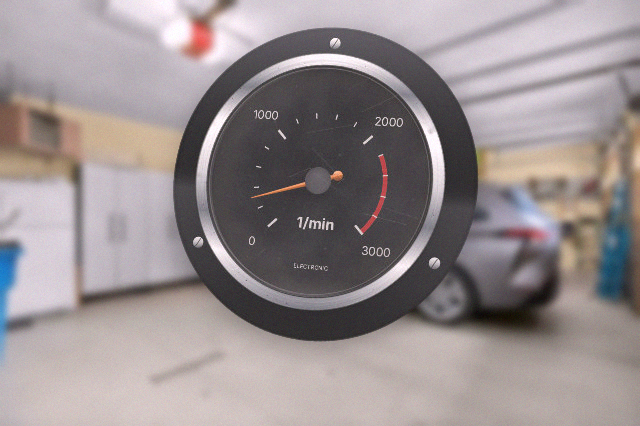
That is 300 rpm
